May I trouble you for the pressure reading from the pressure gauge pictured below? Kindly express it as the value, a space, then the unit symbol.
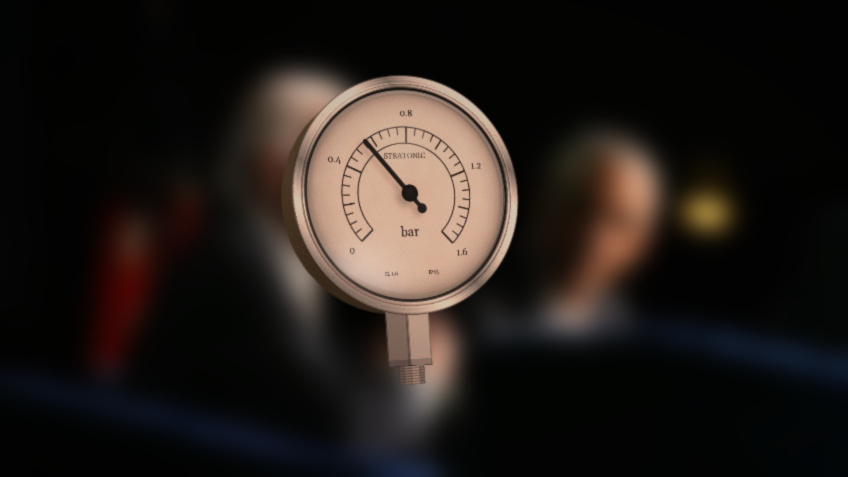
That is 0.55 bar
